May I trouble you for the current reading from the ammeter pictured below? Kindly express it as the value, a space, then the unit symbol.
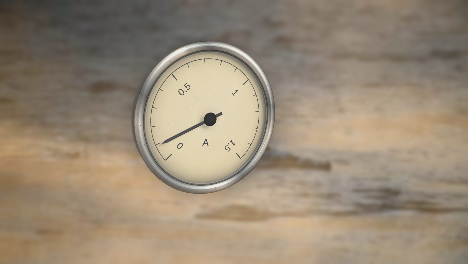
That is 0.1 A
